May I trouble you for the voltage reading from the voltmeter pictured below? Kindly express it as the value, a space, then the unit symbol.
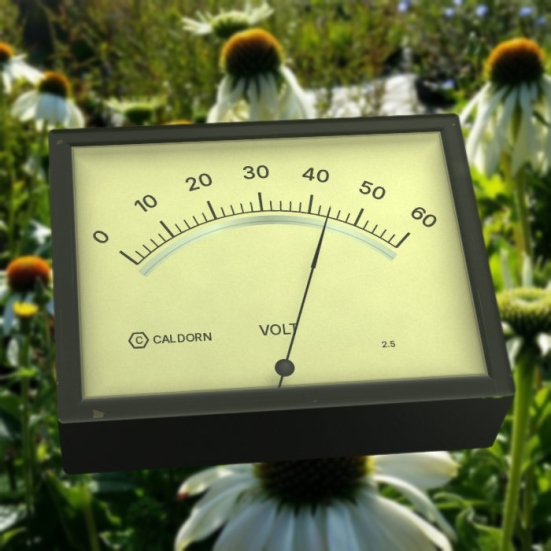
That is 44 V
